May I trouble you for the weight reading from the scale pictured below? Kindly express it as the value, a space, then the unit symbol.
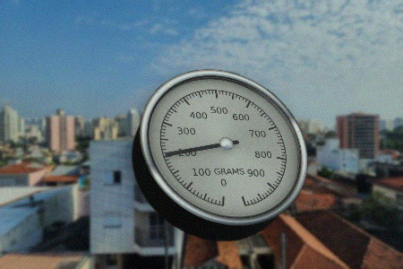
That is 200 g
